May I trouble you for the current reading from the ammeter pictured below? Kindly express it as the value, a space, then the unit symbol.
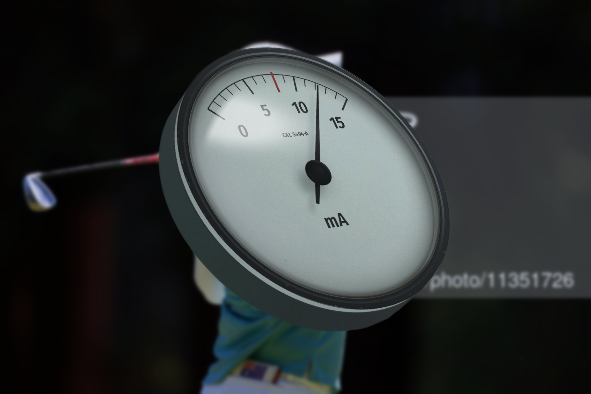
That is 12 mA
